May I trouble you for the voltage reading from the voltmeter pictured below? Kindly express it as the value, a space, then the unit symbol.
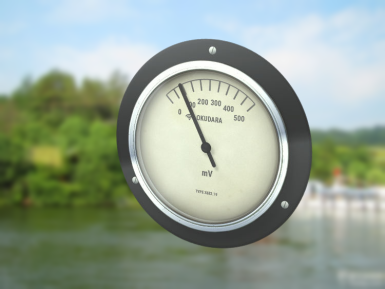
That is 100 mV
